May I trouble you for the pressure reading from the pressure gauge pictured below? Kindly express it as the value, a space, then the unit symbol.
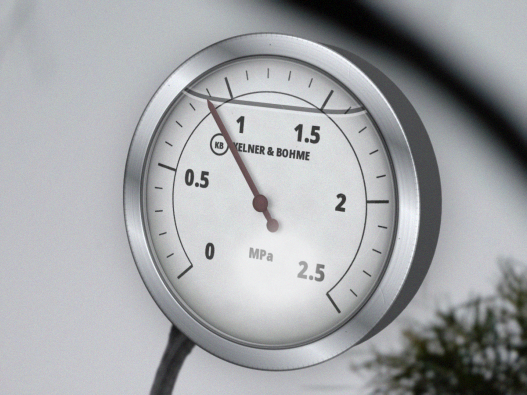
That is 0.9 MPa
